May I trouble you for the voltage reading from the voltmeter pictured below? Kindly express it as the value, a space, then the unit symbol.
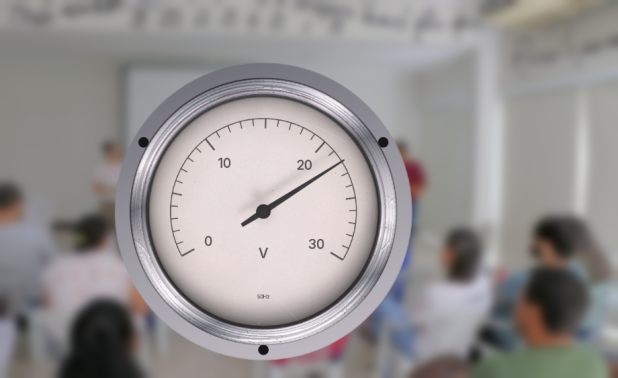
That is 22 V
